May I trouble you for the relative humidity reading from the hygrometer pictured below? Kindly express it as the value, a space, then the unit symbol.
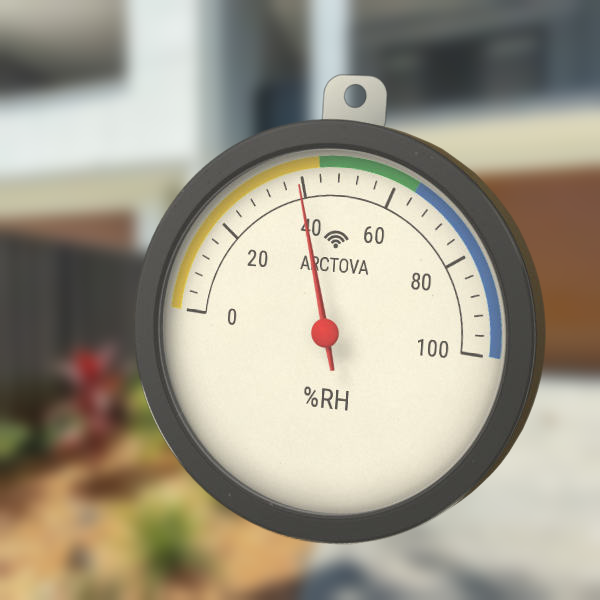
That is 40 %
